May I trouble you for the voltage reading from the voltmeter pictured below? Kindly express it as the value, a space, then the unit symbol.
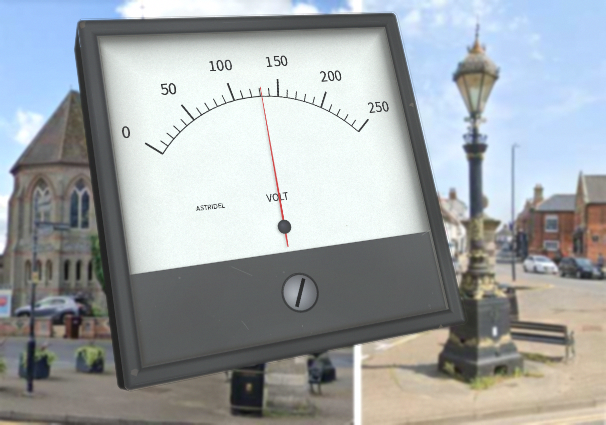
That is 130 V
